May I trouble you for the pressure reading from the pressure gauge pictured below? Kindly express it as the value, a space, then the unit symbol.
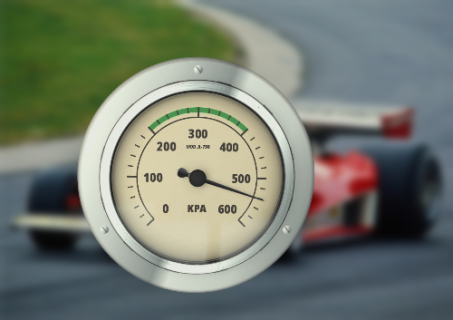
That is 540 kPa
